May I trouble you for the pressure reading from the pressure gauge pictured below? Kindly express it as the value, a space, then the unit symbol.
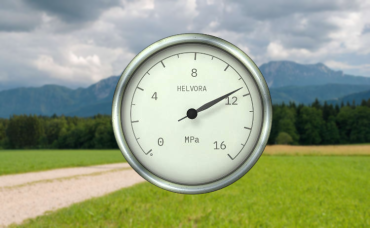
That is 11.5 MPa
